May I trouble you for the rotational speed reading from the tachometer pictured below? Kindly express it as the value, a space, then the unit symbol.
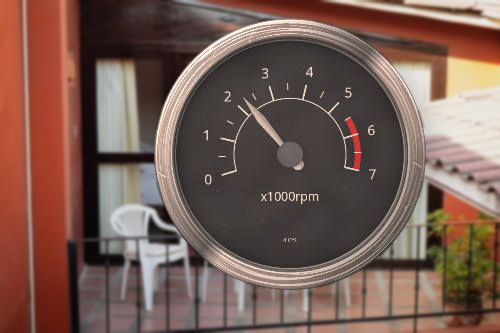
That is 2250 rpm
